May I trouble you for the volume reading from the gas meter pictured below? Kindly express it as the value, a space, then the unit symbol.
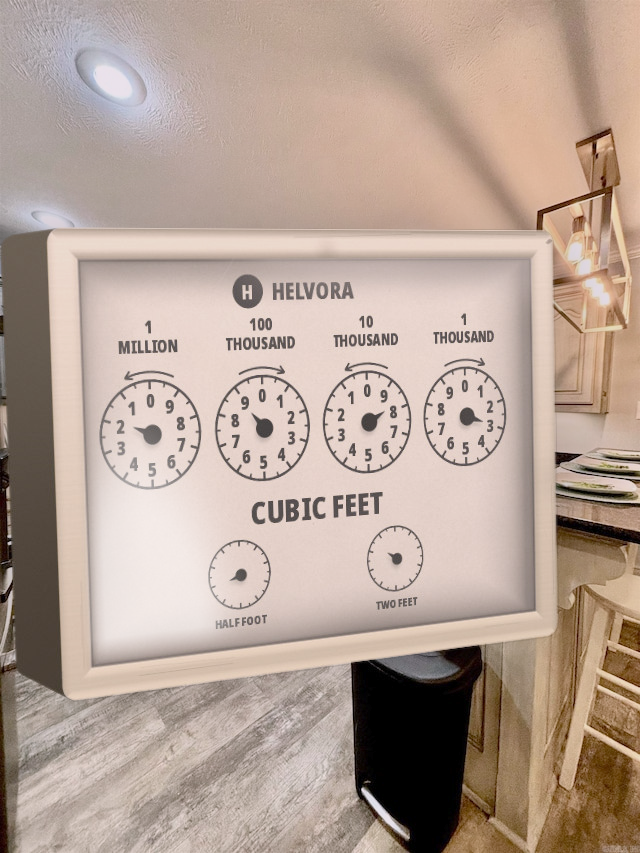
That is 188300 ft³
